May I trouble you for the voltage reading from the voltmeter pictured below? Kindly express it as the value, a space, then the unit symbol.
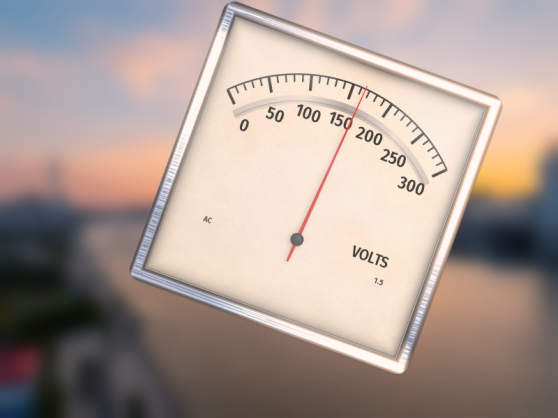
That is 165 V
